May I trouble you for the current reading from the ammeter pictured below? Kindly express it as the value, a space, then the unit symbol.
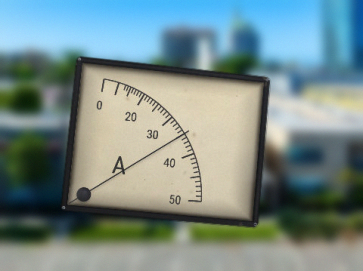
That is 35 A
